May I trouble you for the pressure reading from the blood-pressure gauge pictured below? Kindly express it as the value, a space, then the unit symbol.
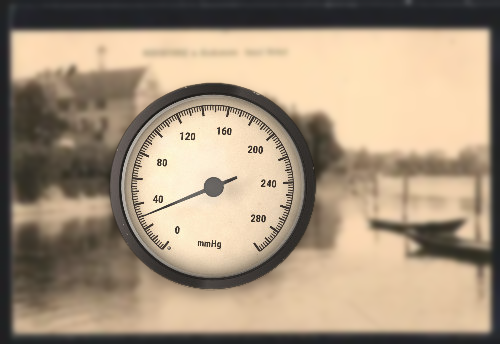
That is 30 mmHg
